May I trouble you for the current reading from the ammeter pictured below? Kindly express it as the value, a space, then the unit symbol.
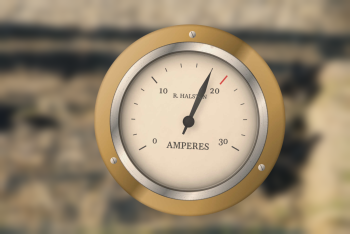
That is 18 A
